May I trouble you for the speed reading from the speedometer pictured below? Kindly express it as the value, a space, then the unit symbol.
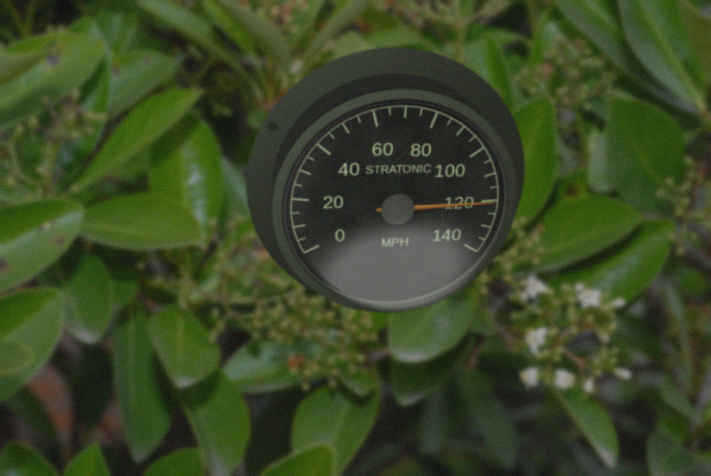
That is 120 mph
